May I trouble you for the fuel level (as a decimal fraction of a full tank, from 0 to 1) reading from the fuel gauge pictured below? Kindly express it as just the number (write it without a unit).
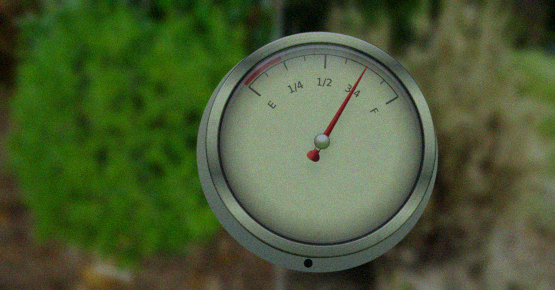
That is 0.75
